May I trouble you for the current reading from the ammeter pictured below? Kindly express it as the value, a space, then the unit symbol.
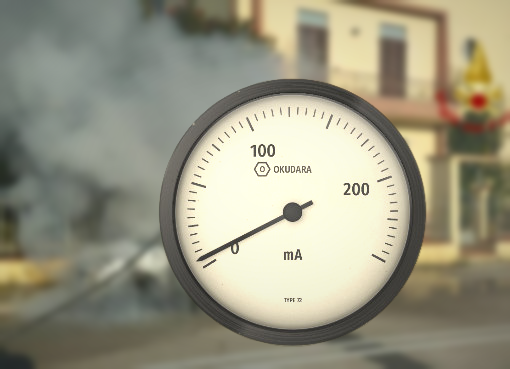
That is 5 mA
